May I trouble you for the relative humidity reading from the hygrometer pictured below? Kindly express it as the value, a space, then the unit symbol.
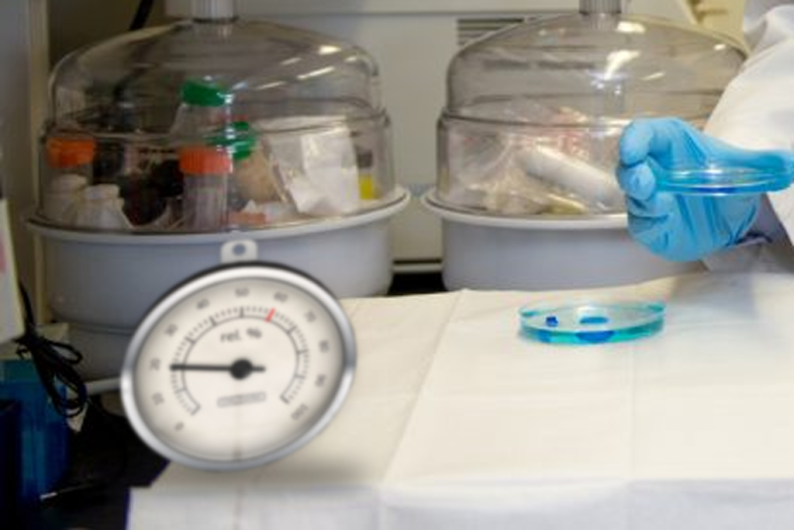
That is 20 %
